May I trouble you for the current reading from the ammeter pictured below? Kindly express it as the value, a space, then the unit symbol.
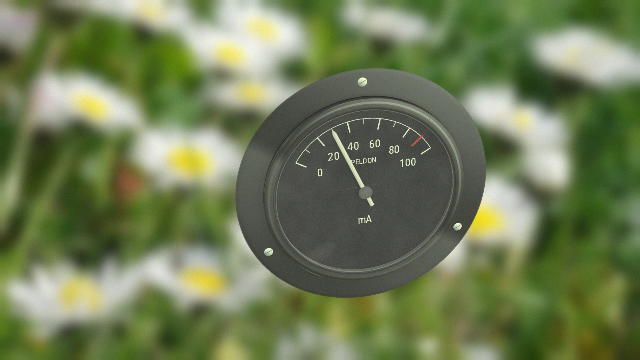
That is 30 mA
